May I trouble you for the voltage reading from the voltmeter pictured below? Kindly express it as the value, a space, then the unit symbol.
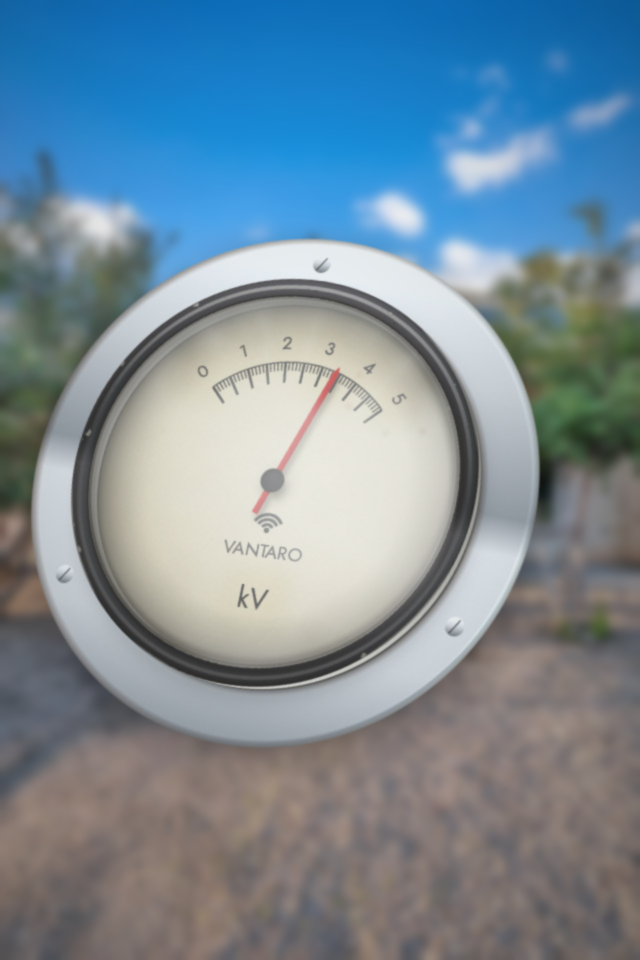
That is 3.5 kV
